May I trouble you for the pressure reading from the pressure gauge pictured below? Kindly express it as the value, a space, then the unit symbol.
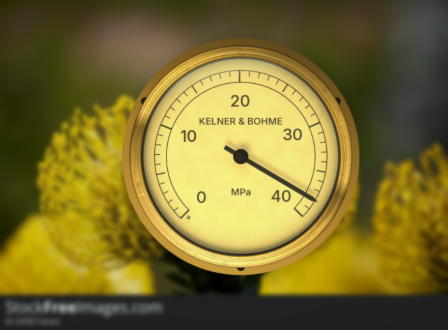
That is 38 MPa
